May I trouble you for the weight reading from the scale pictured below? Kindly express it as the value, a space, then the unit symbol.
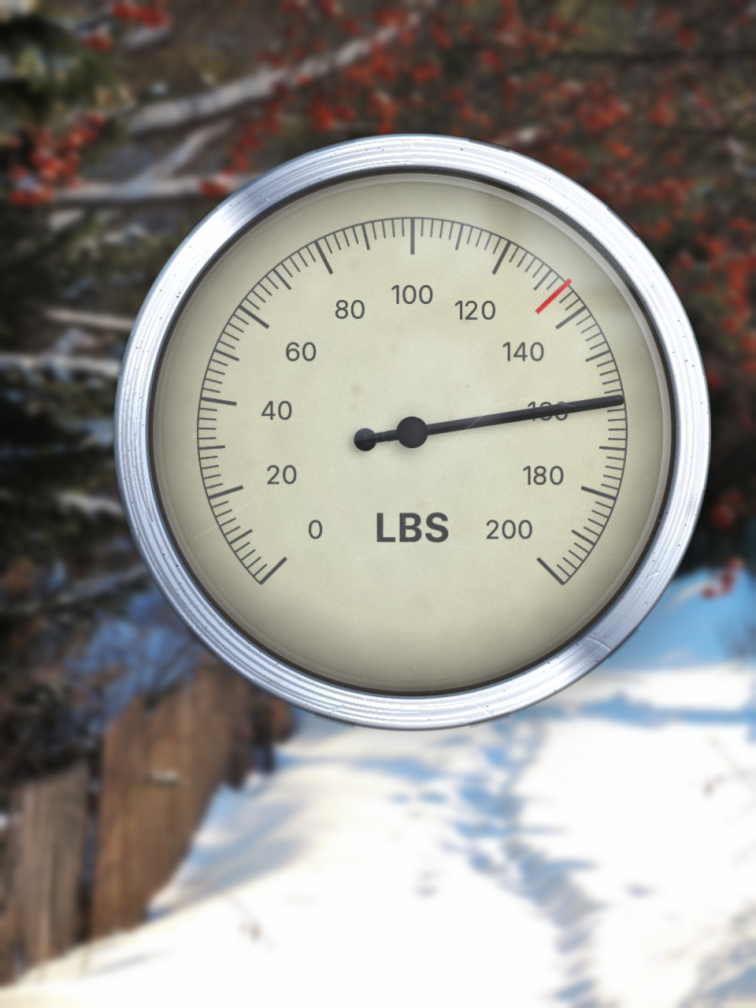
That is 160 lb
